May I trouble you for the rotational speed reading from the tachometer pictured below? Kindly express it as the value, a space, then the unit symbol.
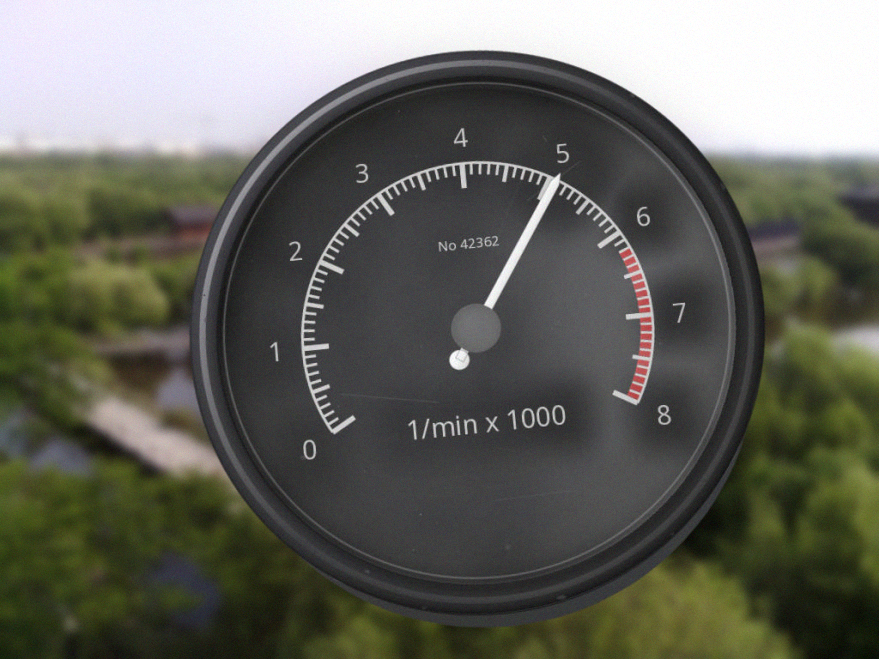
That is 5100 rpm
